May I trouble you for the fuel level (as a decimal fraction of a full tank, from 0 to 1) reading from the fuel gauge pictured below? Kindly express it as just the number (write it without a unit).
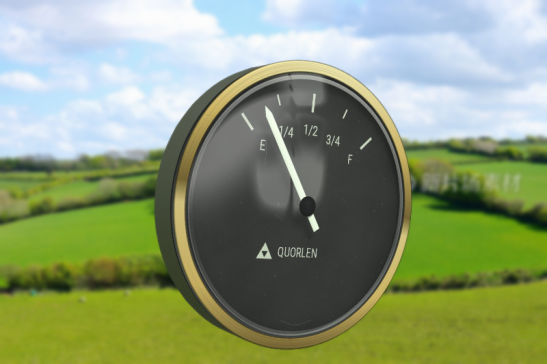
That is 0.125
